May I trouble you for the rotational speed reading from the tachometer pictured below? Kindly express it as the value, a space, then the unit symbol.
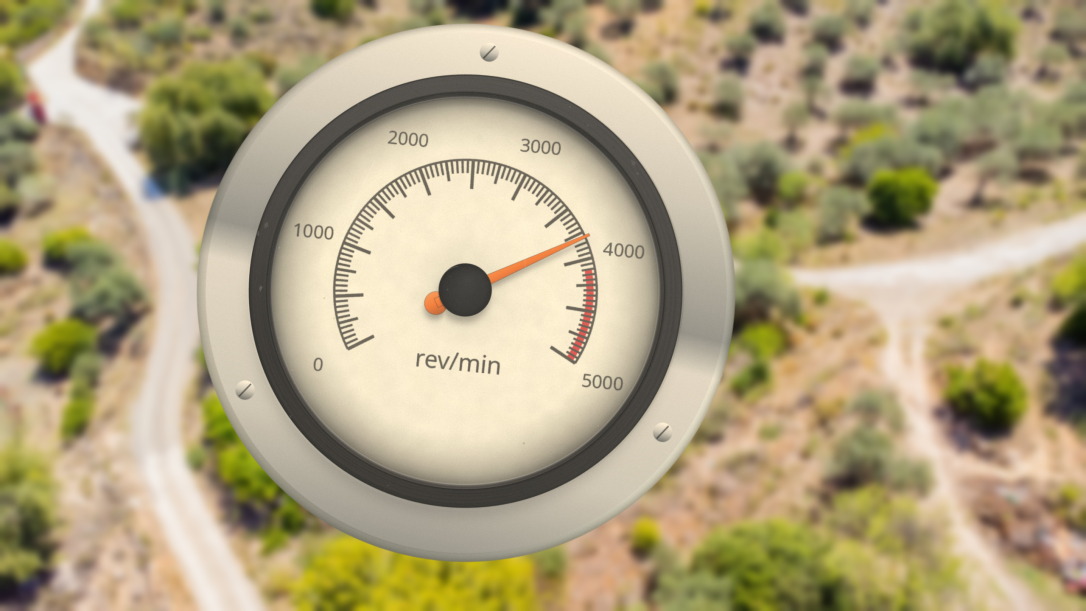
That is 3800 rpm
